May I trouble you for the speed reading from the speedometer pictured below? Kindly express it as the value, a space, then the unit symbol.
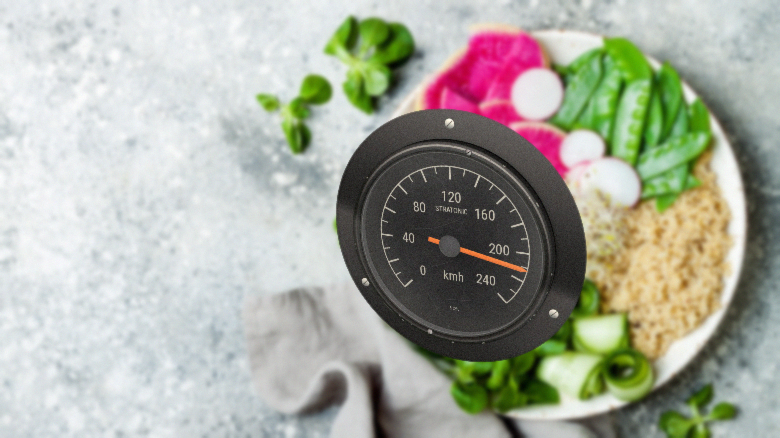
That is 210 km/h
